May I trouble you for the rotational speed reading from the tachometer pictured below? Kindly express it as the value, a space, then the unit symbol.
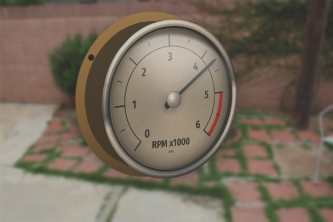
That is 4250 rpm
